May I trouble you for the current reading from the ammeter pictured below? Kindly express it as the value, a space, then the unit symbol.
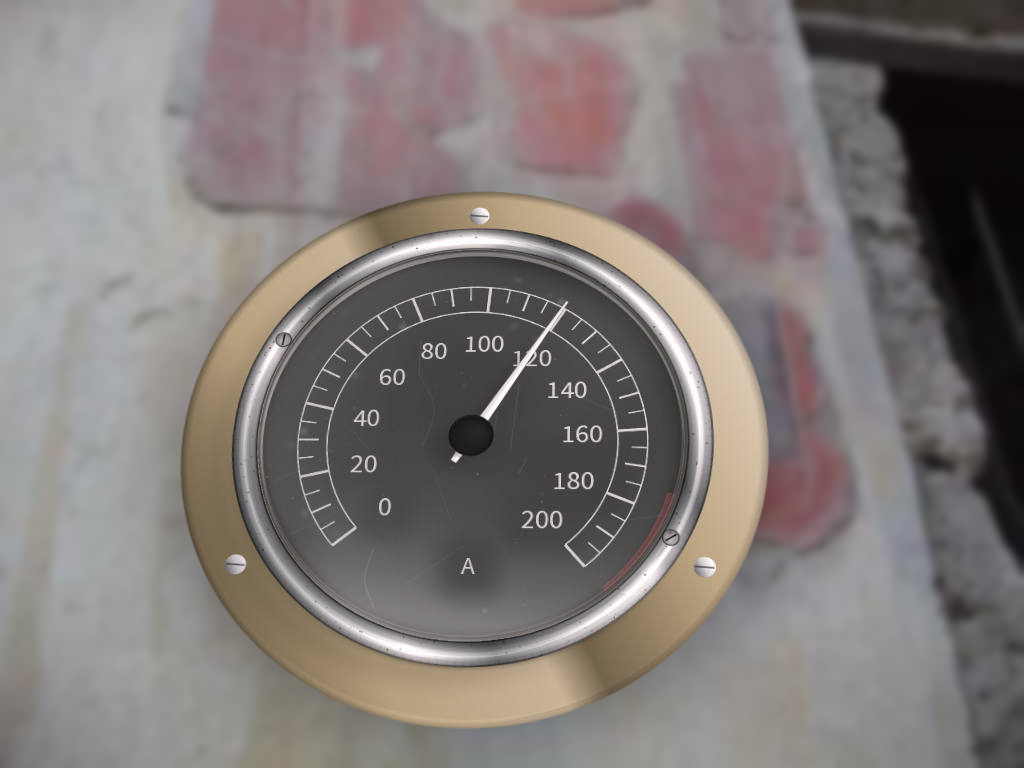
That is 120 A
